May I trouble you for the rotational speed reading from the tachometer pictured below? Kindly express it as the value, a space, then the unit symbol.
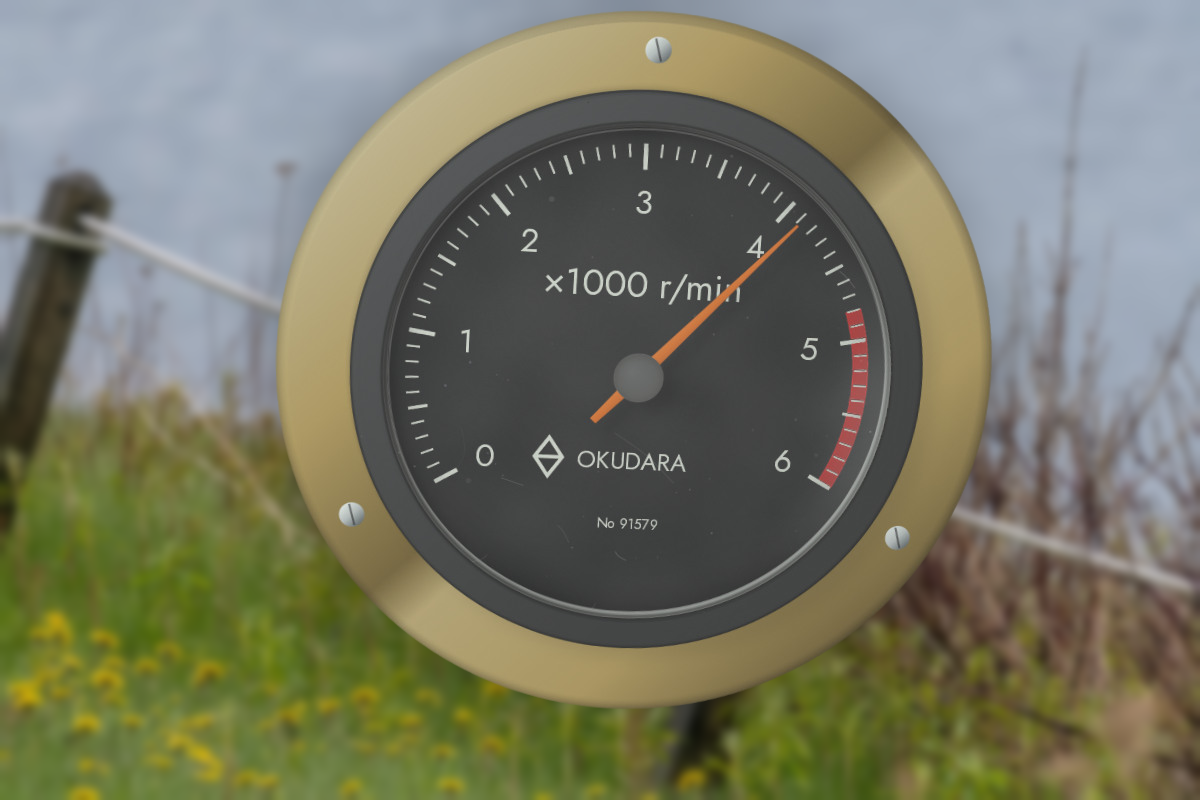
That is 4100 rpm
